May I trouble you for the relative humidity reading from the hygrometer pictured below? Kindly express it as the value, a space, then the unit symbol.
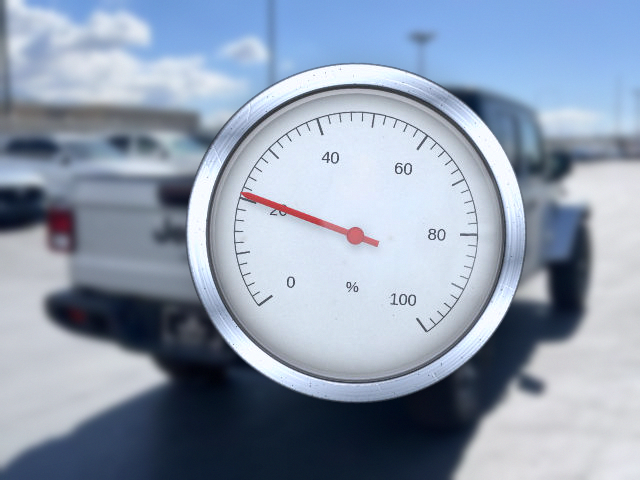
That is 21 %
